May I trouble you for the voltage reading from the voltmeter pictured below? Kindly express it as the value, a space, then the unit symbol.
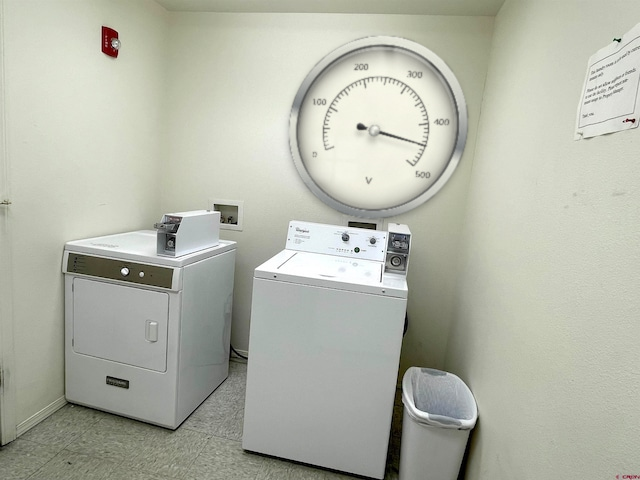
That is 450 V
